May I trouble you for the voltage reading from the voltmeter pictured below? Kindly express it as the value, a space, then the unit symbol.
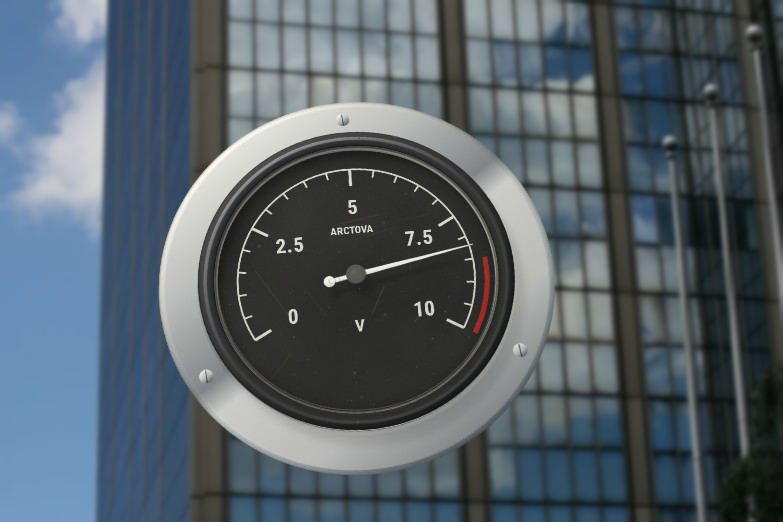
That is 8.25 V
